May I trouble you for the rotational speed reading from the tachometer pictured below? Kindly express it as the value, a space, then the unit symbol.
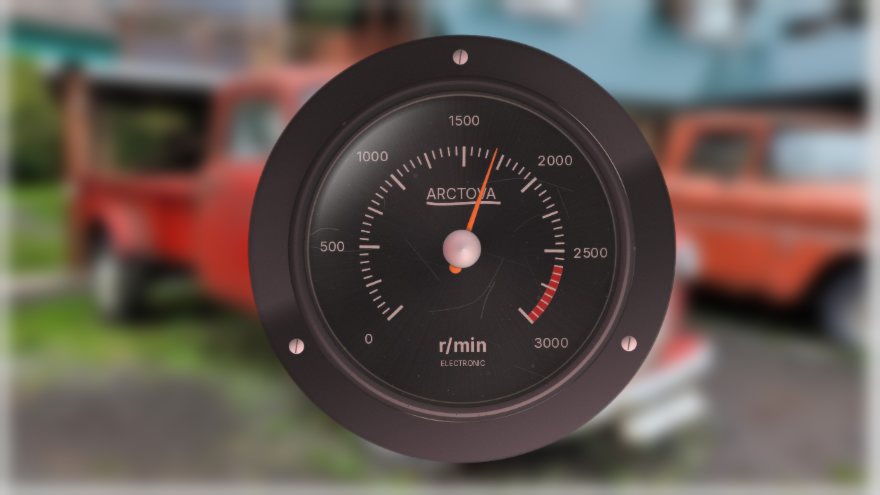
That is 1700 rpm
